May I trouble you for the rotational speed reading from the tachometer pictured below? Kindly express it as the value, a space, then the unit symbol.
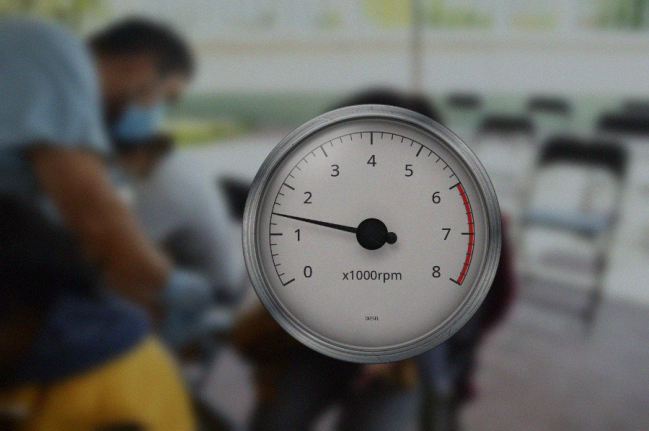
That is 1400 rpm
